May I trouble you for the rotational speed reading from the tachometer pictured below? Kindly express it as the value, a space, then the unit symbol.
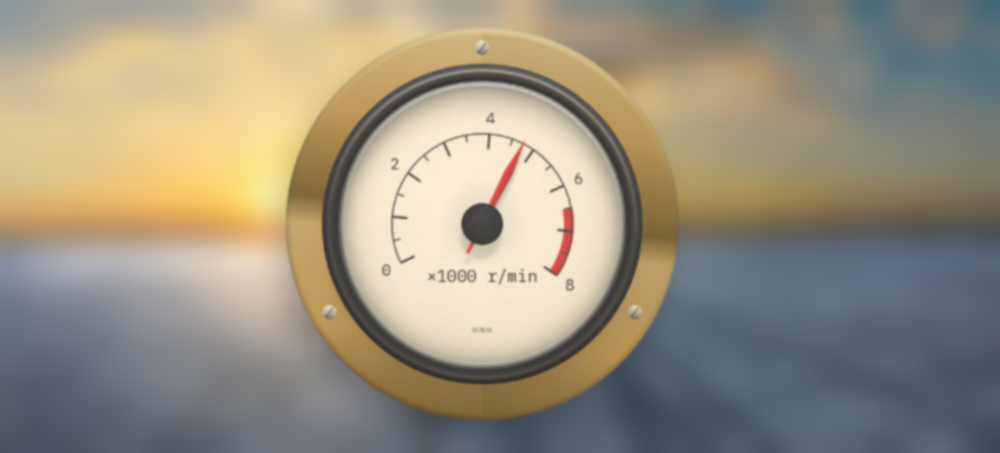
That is 4750 rpm
